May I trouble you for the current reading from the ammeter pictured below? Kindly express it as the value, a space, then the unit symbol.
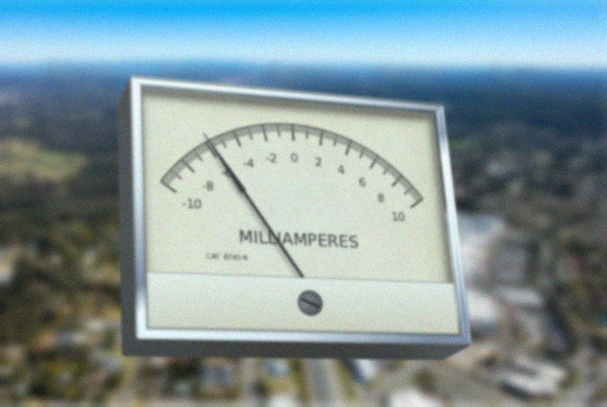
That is -6 mA
